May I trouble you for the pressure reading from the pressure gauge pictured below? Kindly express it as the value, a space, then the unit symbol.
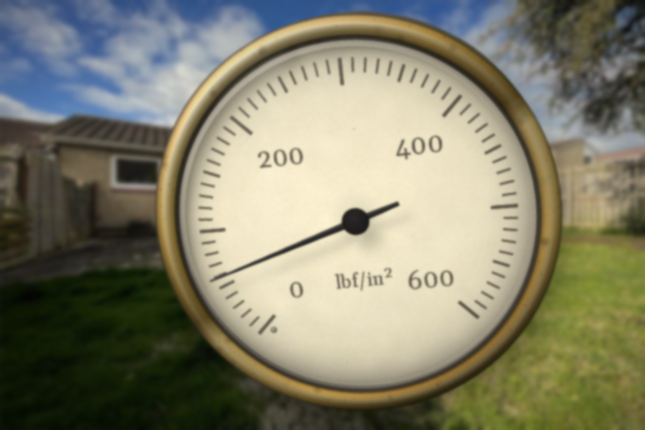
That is 60 psi
